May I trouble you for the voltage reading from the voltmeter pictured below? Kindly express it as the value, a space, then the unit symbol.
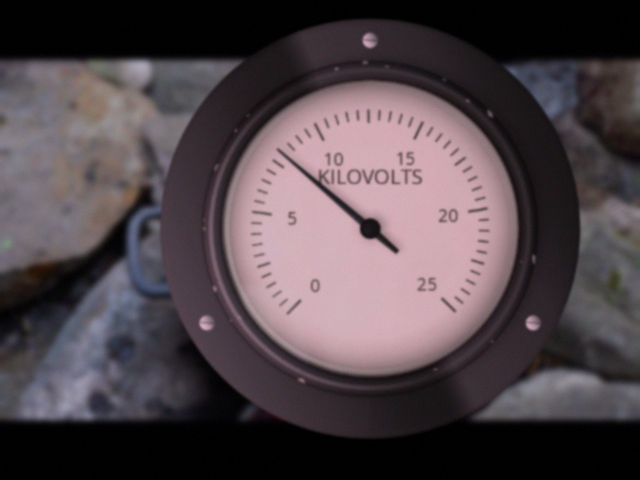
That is 8 kV
